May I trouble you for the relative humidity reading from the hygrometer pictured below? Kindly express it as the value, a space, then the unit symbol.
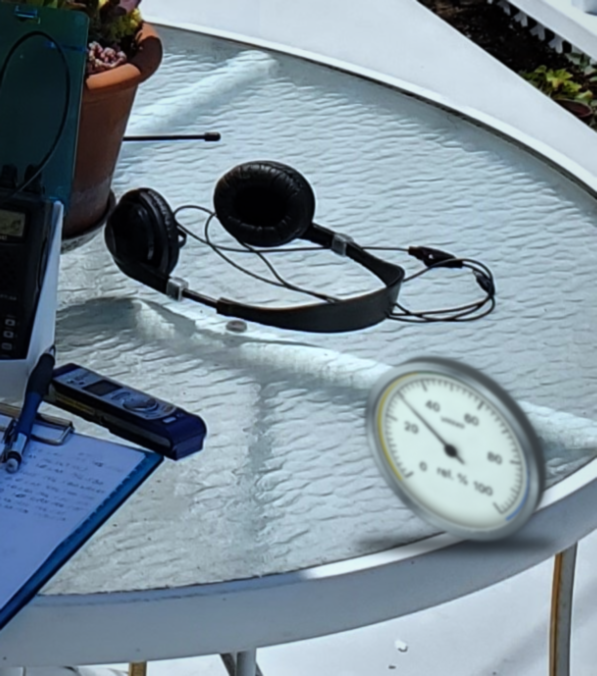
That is 30 %
